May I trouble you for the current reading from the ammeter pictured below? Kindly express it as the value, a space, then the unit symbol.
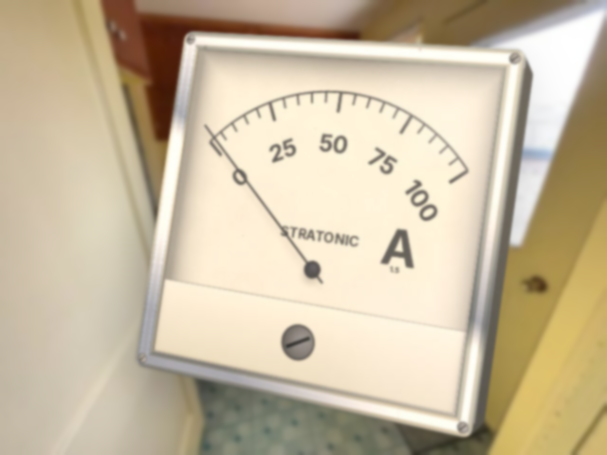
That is 2.5 A
